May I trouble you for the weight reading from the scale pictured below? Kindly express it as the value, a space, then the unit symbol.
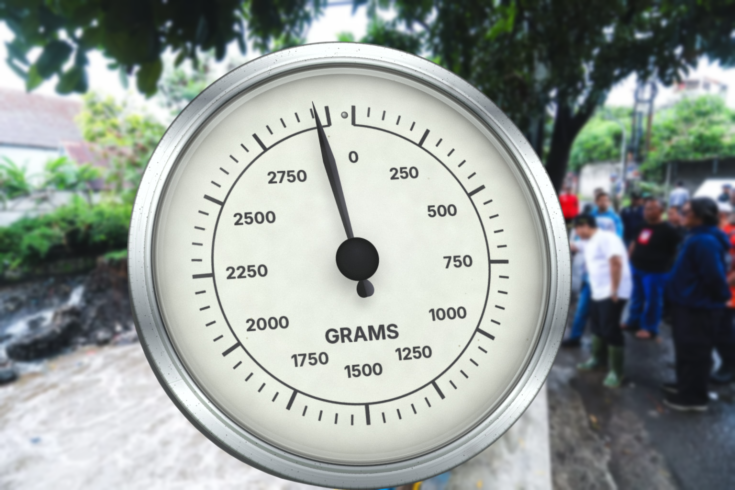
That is 2950 g
